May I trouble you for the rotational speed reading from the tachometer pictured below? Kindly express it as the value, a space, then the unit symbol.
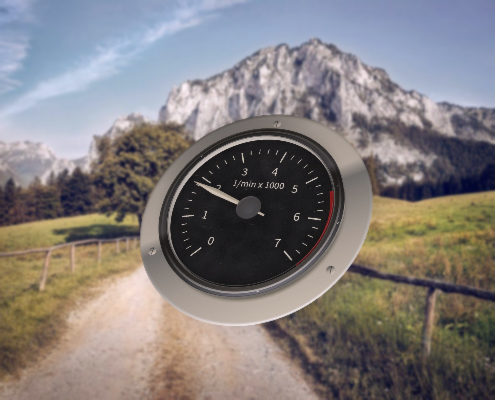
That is 1800 rpm
